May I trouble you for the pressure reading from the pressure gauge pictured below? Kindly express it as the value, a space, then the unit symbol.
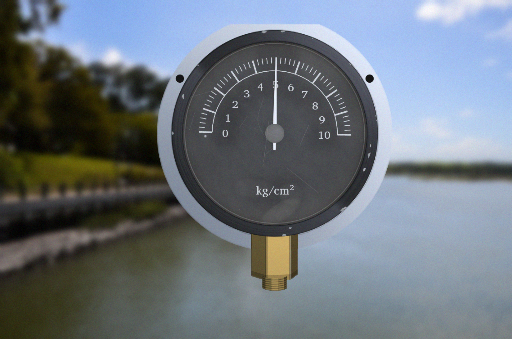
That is 5 kg/cm²
